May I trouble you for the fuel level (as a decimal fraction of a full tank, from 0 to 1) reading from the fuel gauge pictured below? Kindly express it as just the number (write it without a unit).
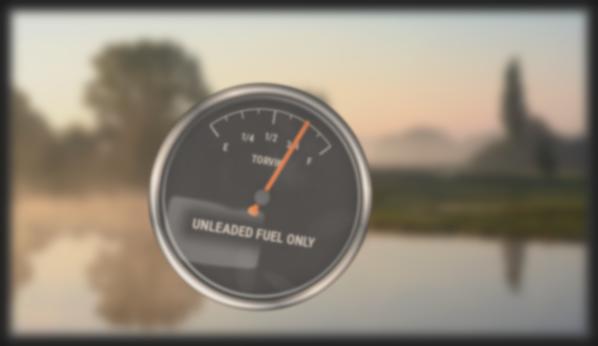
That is 0.75
